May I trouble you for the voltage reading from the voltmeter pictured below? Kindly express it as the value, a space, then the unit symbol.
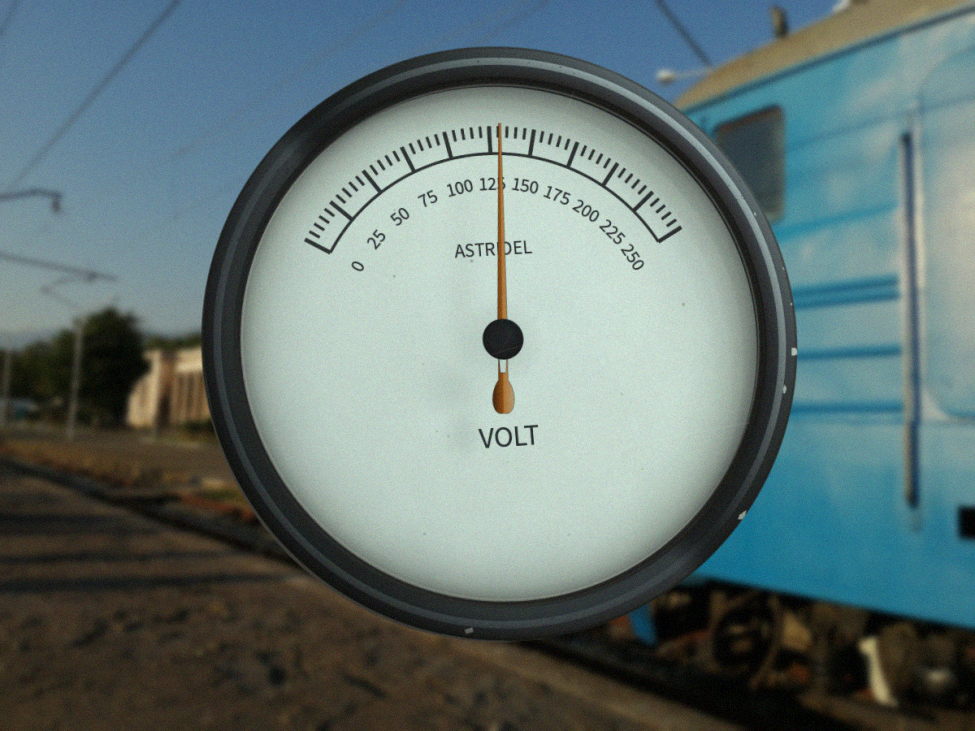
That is 130 V
